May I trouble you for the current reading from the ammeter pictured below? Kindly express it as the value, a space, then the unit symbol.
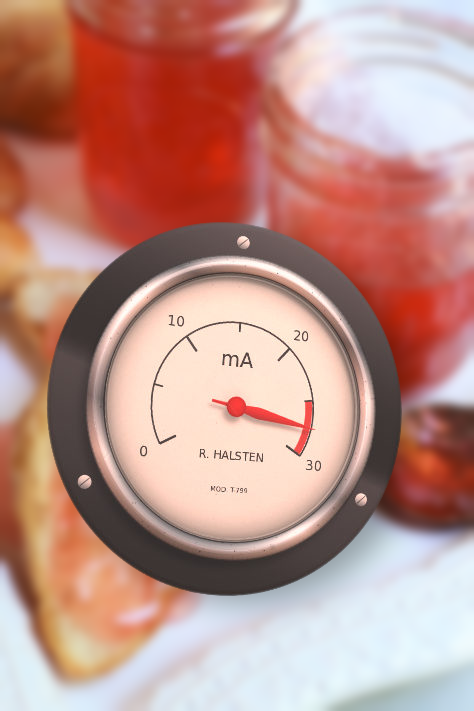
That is 27.5 mA
